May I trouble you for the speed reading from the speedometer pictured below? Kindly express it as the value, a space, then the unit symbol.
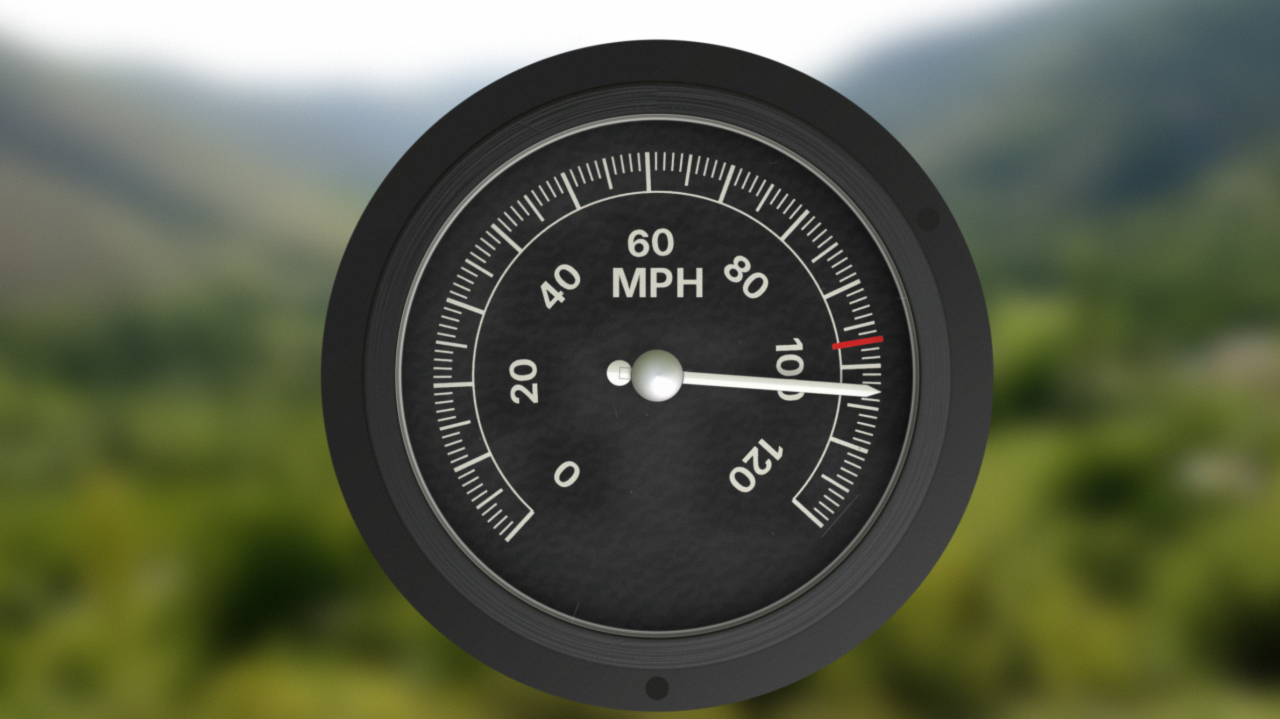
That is 103 mph
